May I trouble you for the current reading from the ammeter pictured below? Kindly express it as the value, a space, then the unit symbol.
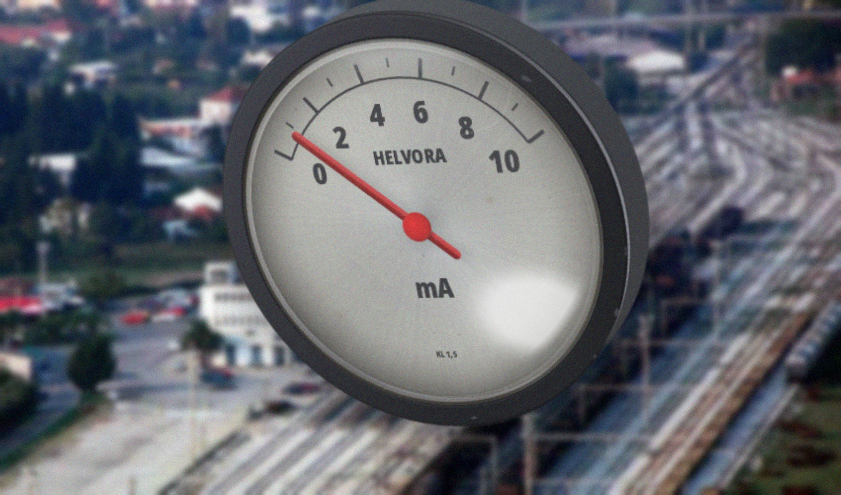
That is 1 mA
